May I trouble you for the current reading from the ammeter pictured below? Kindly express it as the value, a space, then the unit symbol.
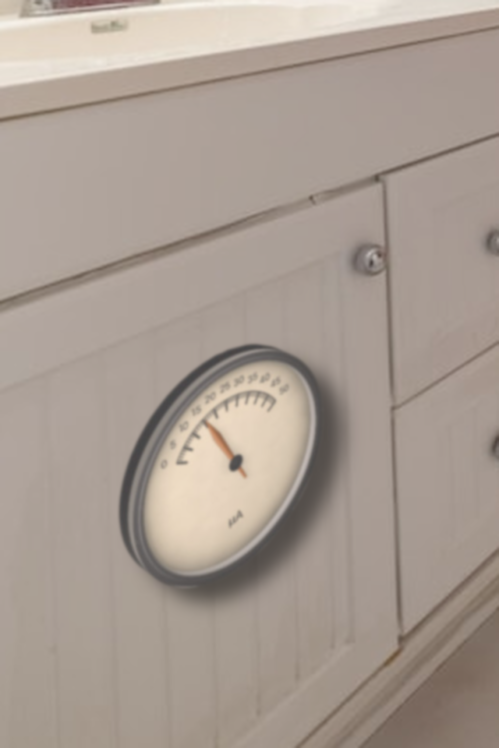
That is 15 µA
